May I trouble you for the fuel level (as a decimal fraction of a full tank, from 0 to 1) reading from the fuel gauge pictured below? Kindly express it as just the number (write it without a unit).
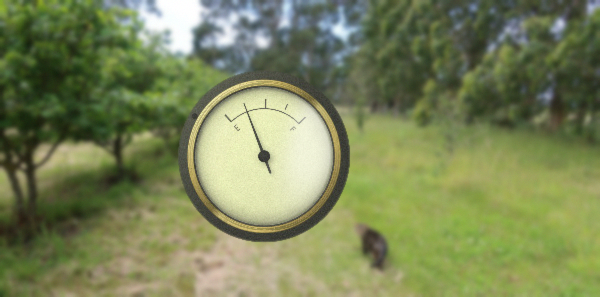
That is 0.25
